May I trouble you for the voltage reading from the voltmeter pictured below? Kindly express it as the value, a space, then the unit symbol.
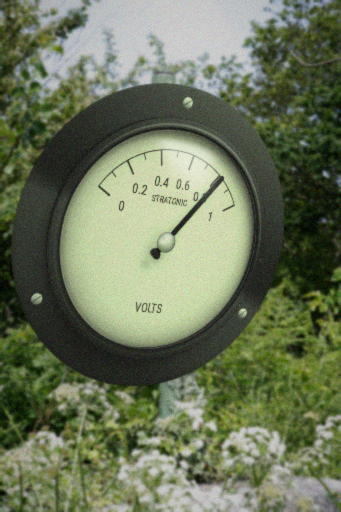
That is 0.8 V
